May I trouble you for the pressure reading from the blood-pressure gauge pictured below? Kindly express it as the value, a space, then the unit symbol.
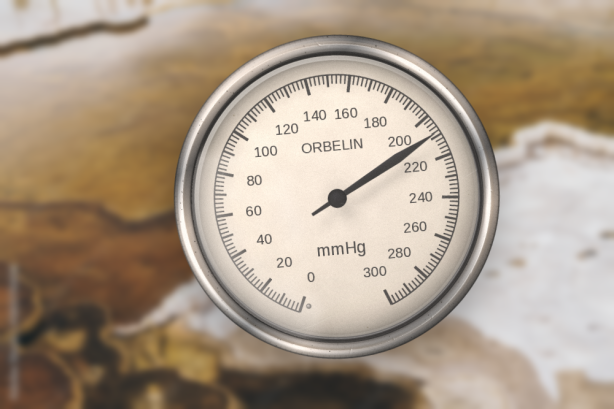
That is 208 mmHg
